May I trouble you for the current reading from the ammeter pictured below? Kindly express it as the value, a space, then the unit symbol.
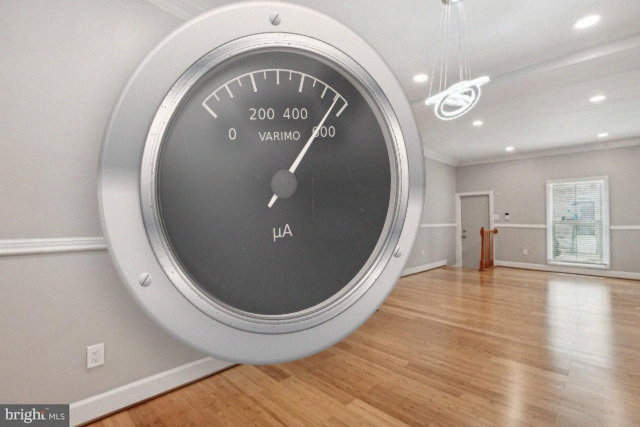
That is 550 µA
